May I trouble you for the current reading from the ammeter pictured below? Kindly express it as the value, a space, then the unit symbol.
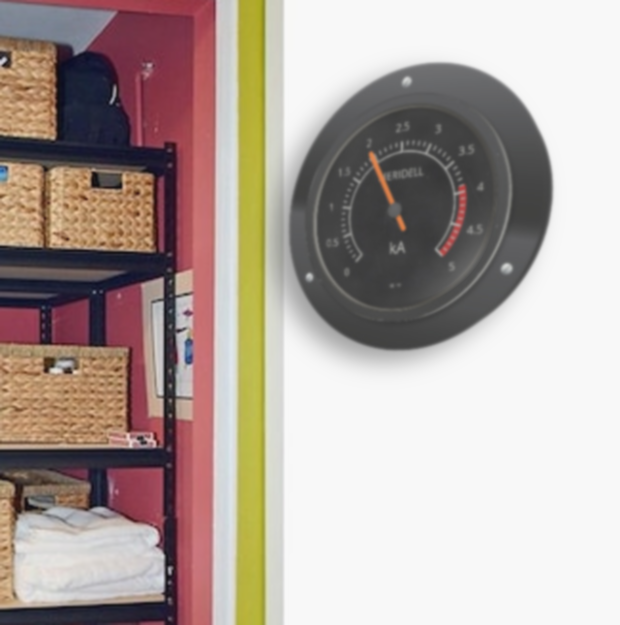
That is 2 kA
